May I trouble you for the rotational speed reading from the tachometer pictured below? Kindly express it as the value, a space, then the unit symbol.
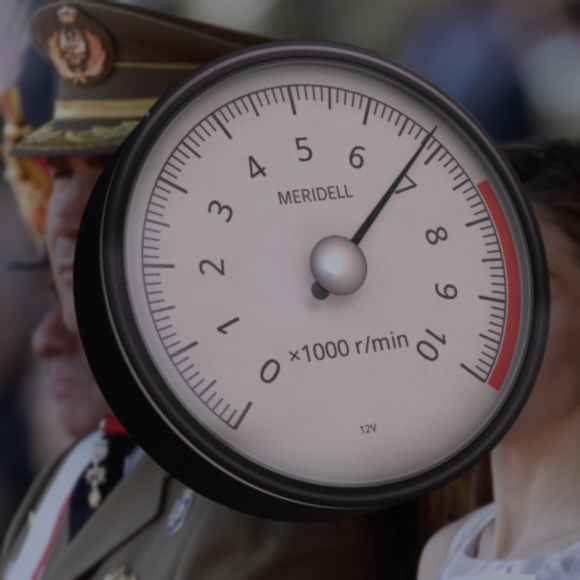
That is 6800 rpm
